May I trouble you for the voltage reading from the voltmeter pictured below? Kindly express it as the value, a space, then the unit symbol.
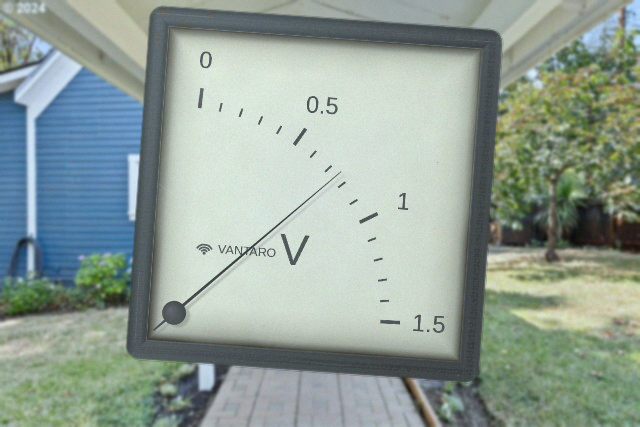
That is 0.75 V
